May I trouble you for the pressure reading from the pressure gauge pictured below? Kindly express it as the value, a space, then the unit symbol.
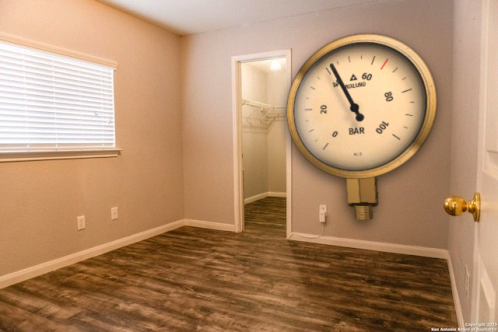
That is 42.5 bar
